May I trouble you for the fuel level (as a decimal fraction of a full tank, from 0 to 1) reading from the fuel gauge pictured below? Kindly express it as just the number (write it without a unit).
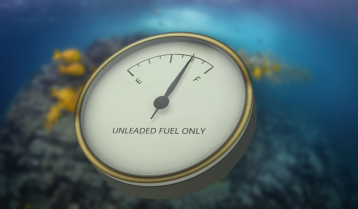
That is 0.75
